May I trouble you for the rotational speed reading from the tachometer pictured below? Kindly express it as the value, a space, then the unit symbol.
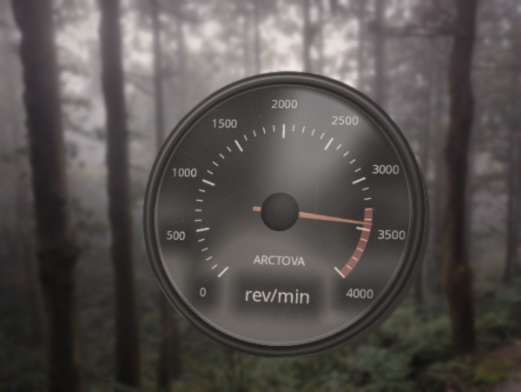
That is 3450 rpm
